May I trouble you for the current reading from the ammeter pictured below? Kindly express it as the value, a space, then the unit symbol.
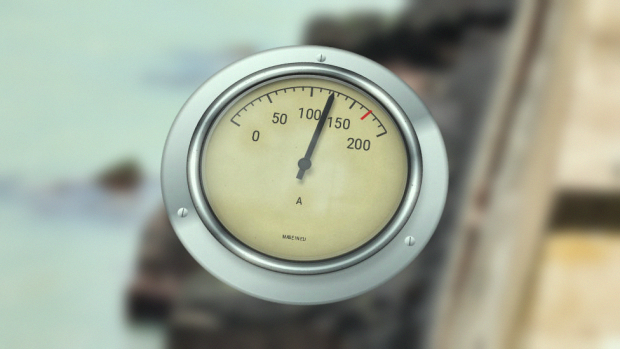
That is 125 A
